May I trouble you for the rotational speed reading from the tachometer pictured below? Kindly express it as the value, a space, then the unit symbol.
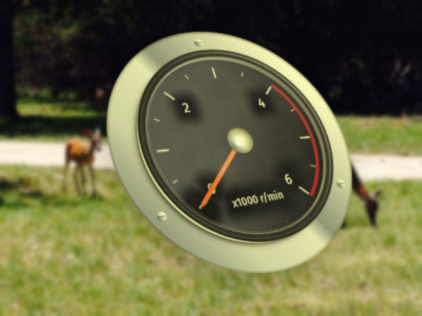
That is 0 rpm
